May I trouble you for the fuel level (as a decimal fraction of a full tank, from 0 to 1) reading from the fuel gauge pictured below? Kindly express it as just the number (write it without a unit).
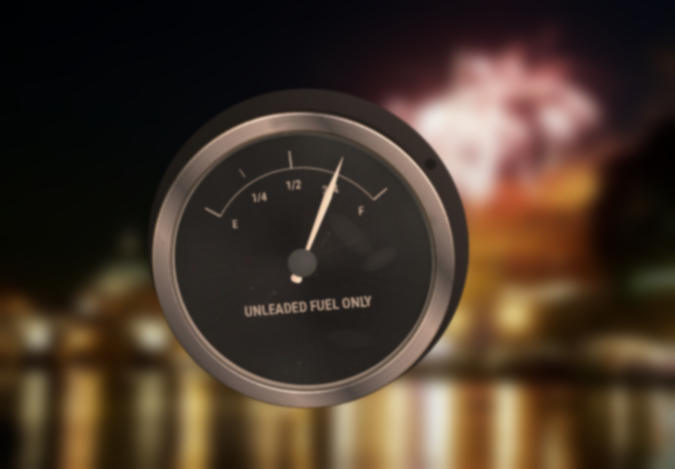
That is 0.75
